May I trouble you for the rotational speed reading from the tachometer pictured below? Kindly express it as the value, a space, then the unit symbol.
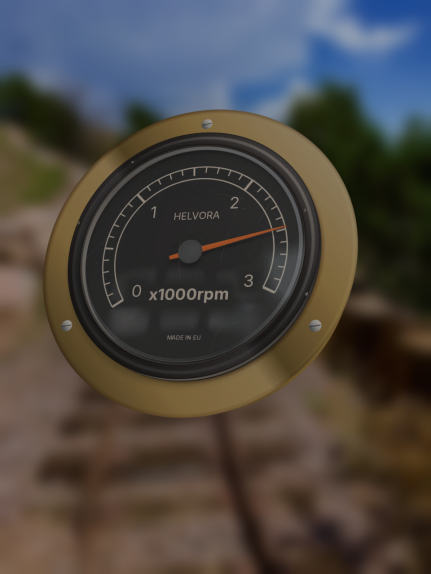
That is 2500 rpm
